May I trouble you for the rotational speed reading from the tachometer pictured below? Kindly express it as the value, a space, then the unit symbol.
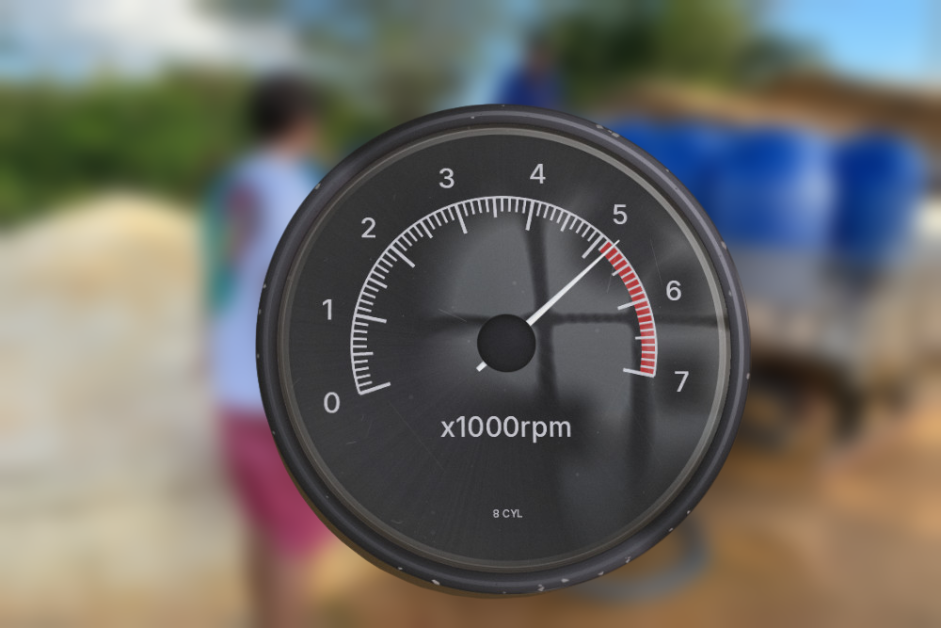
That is 5200 rpm
